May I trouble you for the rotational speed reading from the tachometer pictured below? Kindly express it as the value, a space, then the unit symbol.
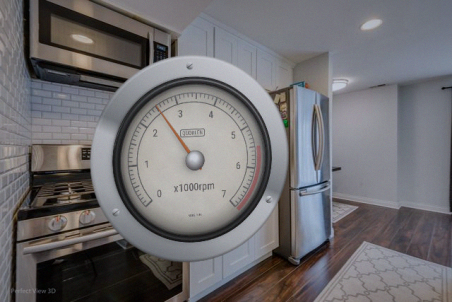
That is 2500 rpm
